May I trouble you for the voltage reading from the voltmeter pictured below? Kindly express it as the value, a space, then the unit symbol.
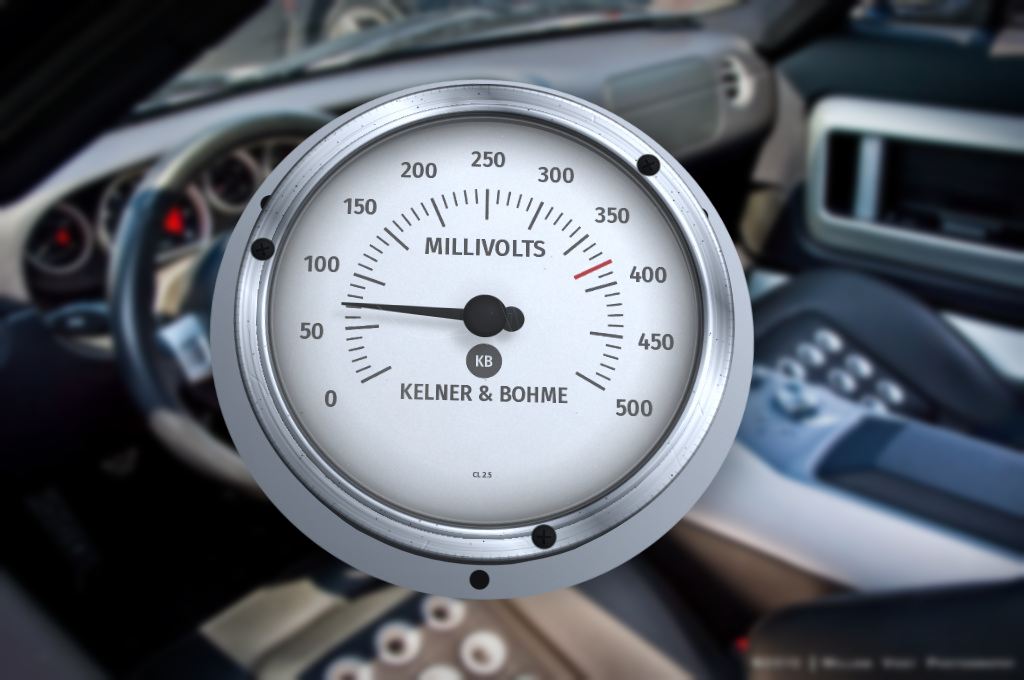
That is 70 mV
